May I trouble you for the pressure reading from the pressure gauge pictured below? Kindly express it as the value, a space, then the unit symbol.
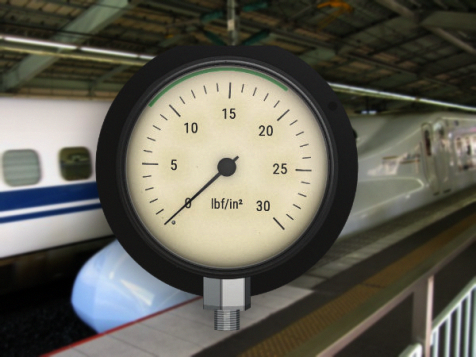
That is 0 psi
